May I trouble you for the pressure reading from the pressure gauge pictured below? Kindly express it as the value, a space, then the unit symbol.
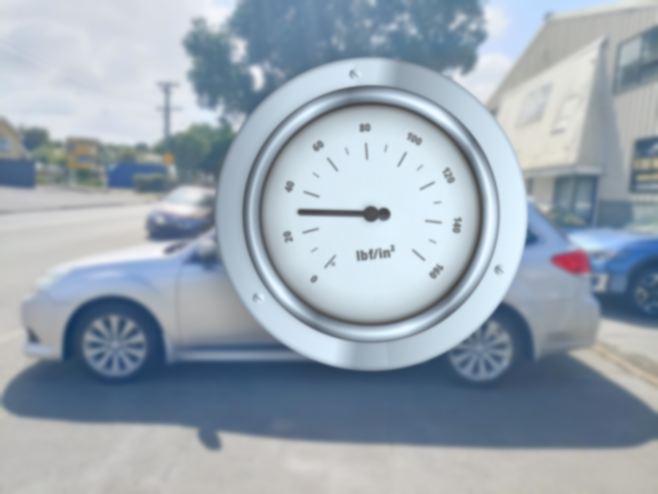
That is 30 psi
